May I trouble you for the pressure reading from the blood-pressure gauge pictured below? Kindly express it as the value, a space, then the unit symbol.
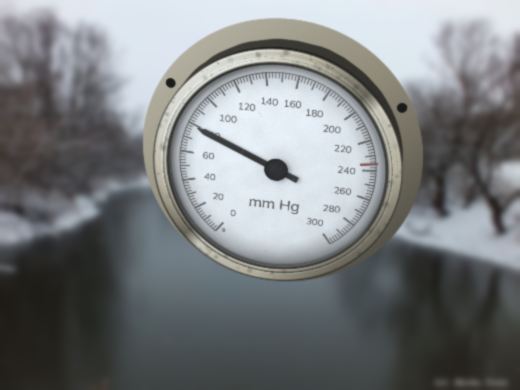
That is 80 mmHg
